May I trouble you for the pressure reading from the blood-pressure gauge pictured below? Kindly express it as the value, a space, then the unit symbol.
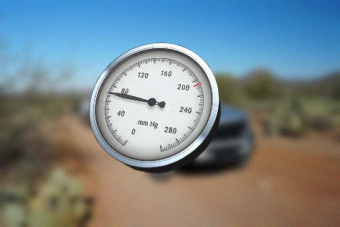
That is 70 mmHg
